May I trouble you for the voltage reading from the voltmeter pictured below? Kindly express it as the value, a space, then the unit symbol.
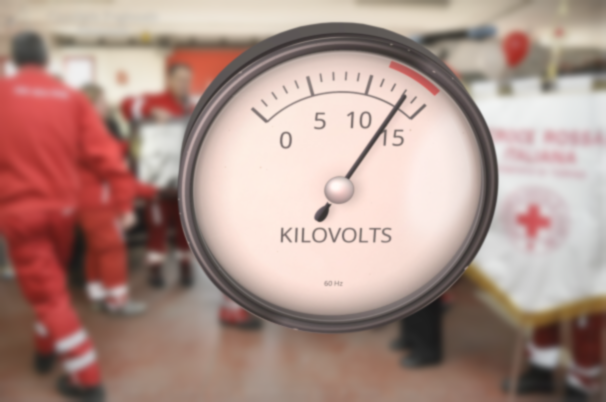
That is 13 kV
